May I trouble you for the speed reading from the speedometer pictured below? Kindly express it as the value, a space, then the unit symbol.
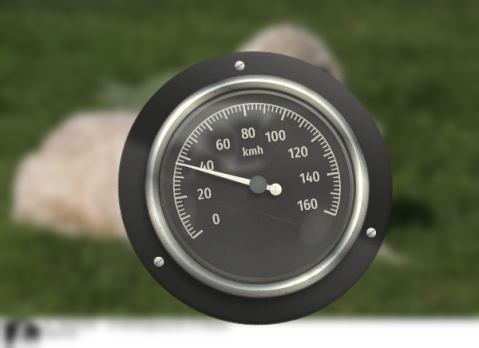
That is 36 km/h
